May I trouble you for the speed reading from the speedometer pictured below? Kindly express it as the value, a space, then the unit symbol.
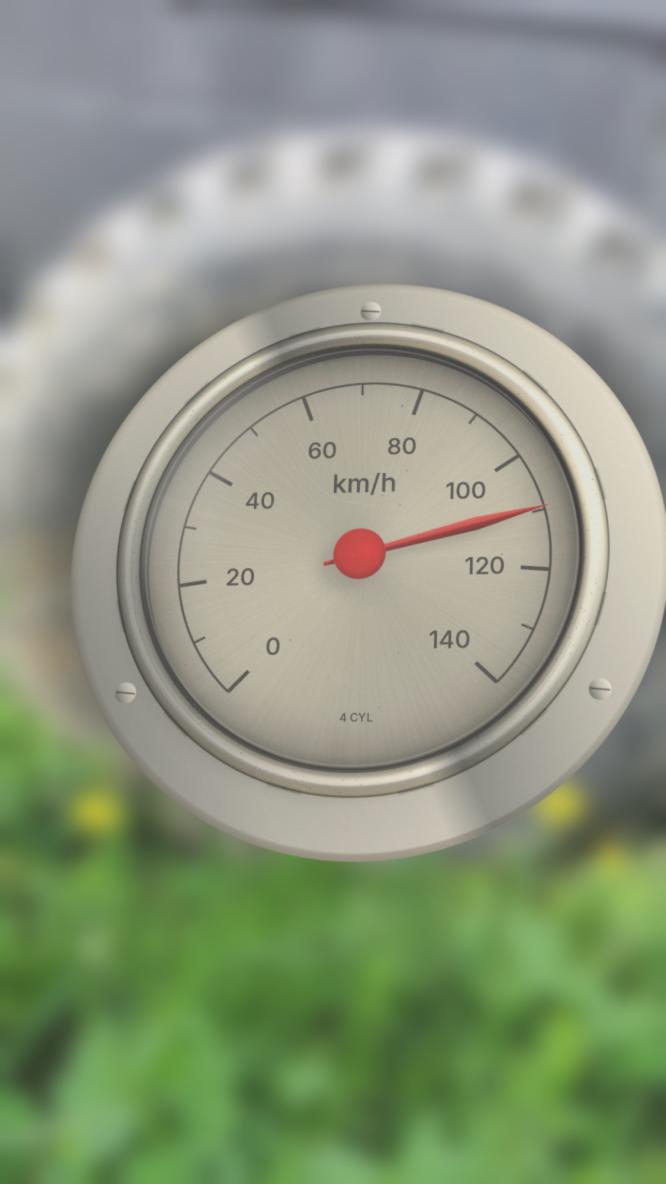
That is 110 km/h
